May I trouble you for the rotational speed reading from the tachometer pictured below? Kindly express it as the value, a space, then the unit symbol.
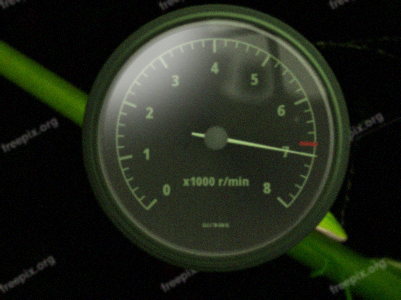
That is 7000 rpm
